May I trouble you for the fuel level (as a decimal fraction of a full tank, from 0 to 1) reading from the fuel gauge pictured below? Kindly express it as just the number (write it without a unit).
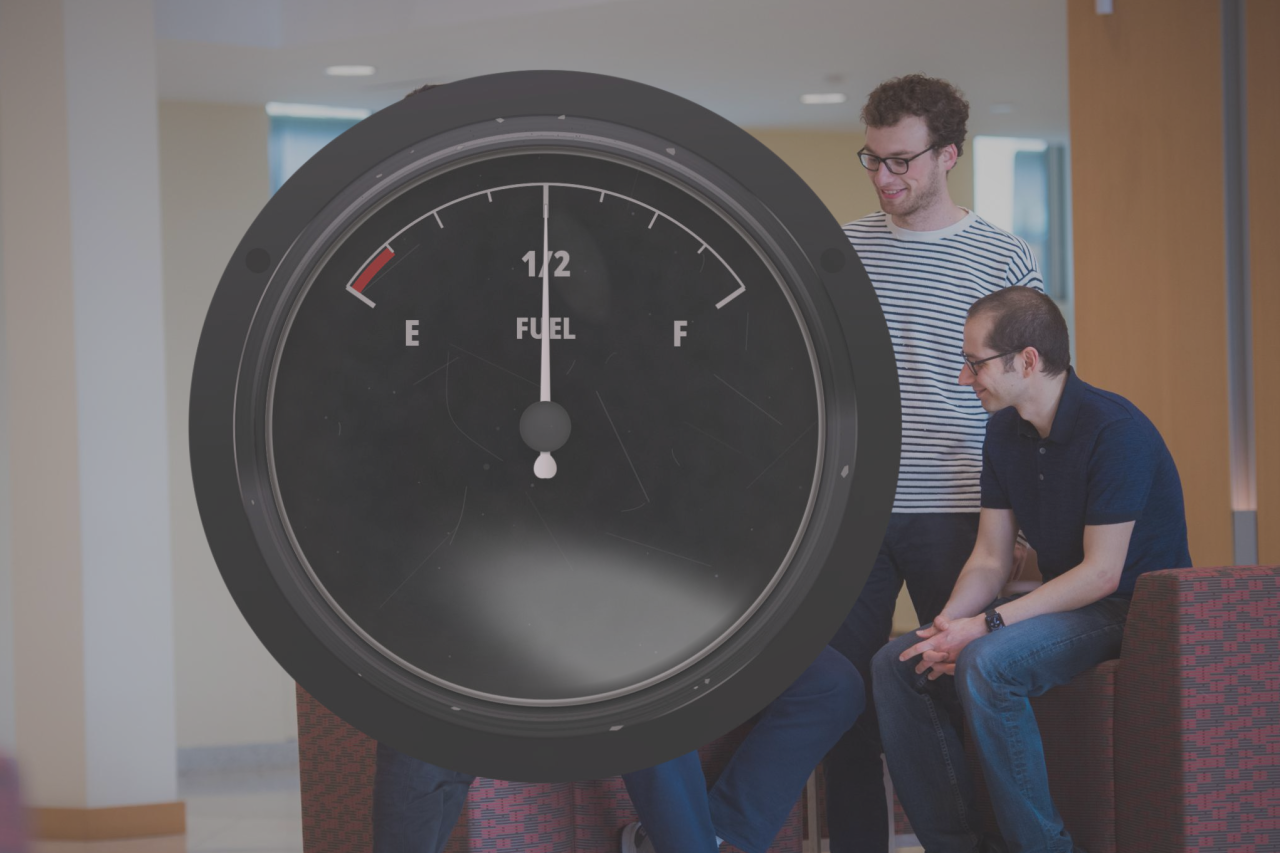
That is 0.5
